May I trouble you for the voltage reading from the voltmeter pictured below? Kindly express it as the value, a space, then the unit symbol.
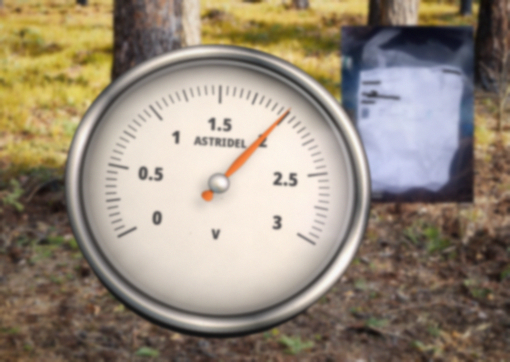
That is 2 V
